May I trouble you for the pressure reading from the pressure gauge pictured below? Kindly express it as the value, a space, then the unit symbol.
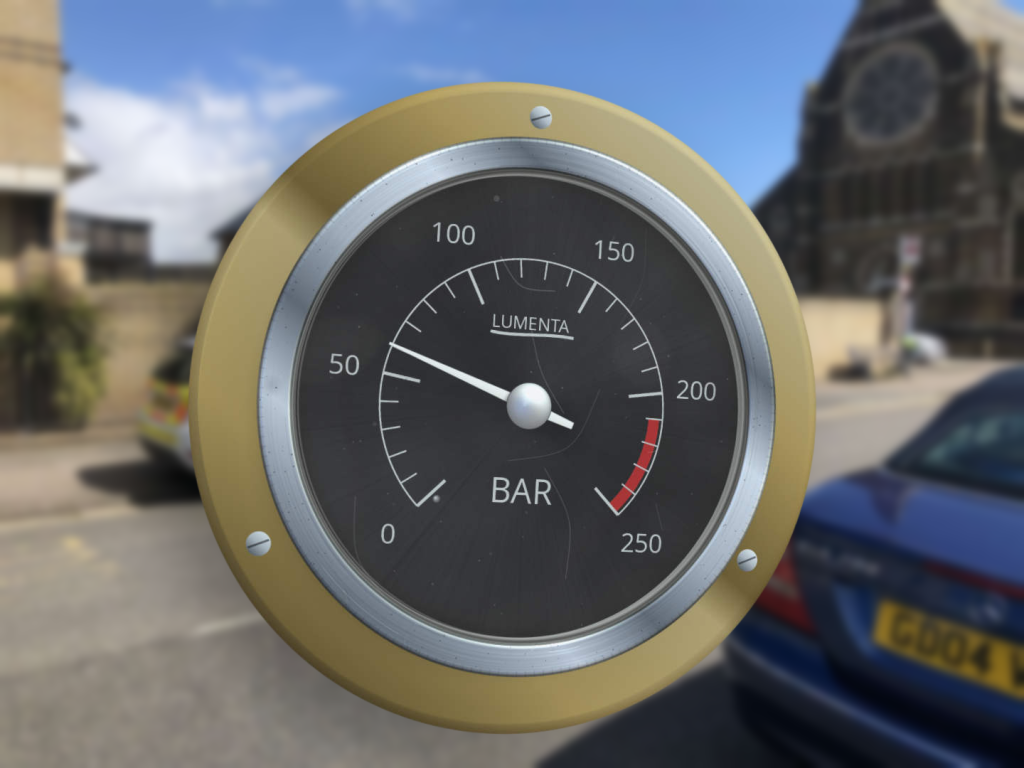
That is 60 bar
